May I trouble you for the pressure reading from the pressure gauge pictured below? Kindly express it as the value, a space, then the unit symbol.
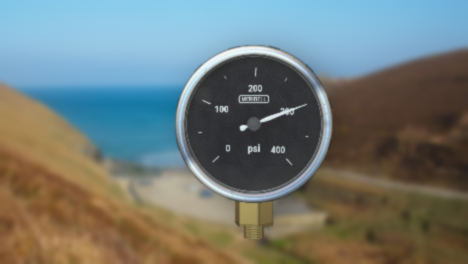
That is 300 psi
